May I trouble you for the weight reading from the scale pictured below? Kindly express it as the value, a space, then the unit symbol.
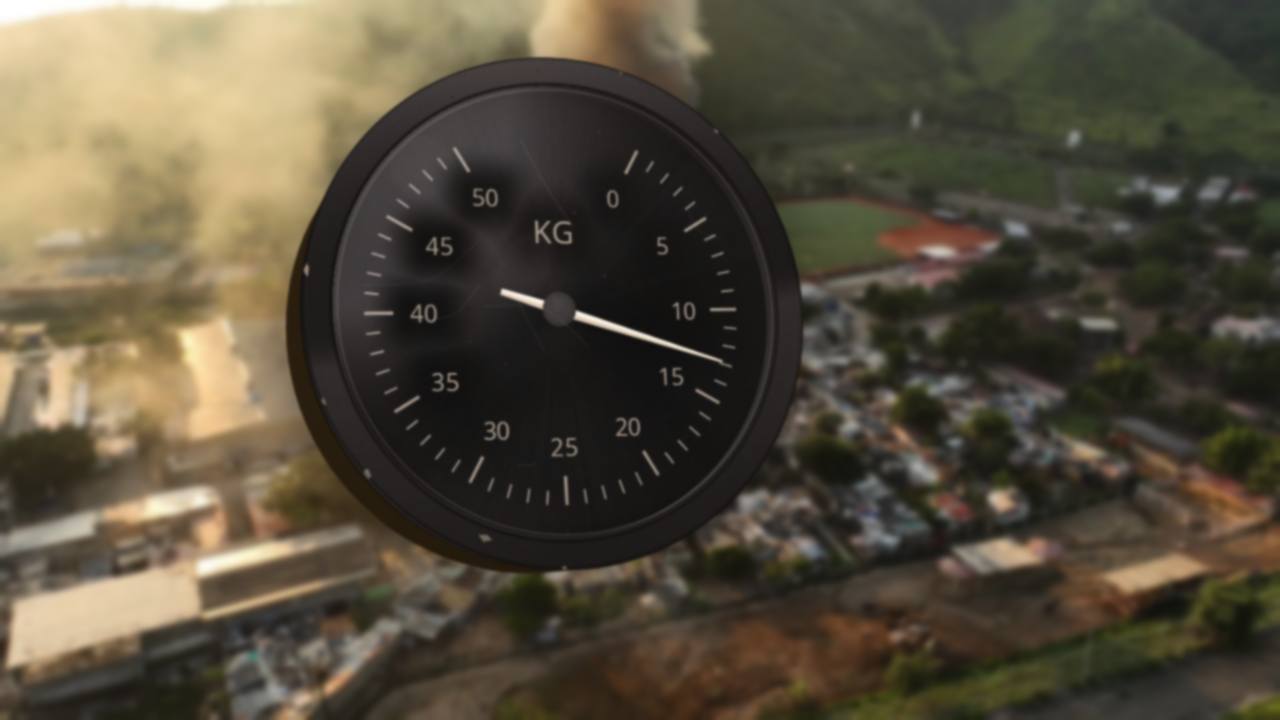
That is 13 kg
